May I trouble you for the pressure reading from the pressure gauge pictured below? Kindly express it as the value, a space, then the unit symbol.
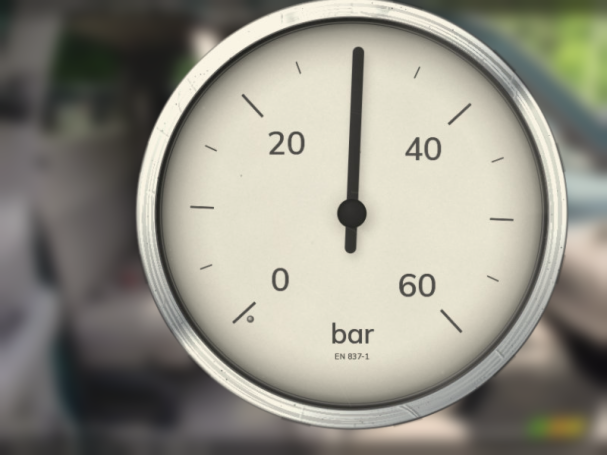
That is 30 bar
